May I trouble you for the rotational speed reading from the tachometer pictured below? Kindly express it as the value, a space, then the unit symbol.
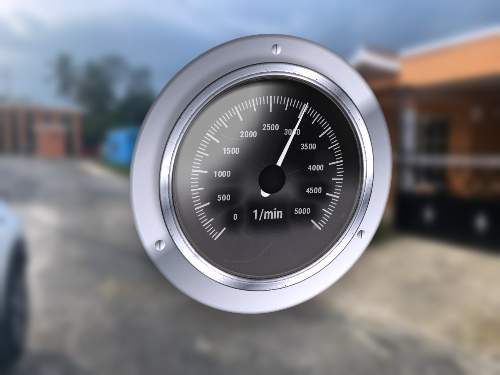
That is 3000 rpm
